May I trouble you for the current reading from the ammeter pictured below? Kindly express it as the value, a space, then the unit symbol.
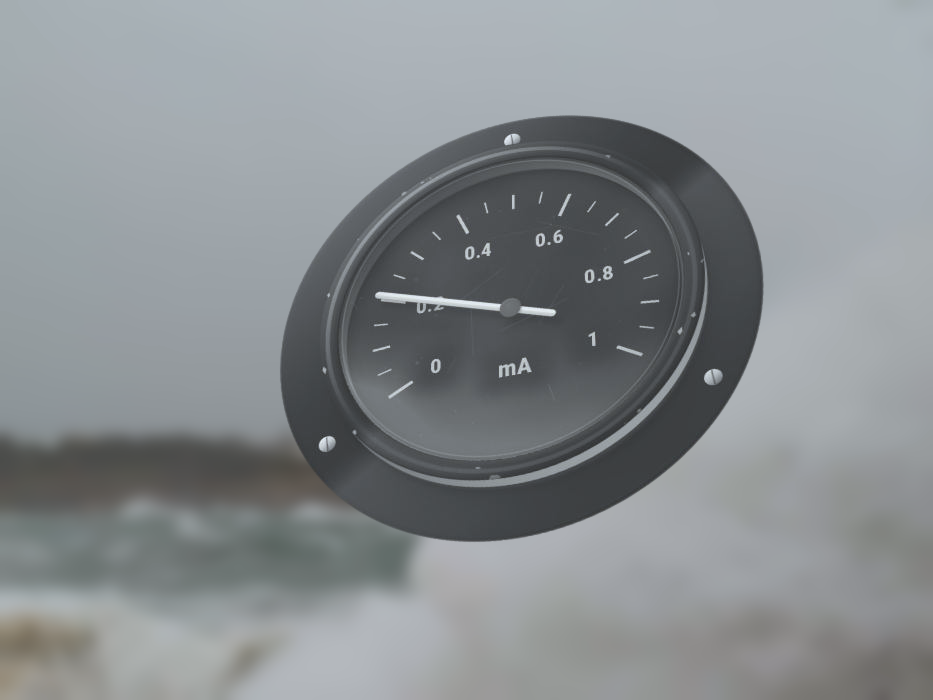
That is 0.2 mA
